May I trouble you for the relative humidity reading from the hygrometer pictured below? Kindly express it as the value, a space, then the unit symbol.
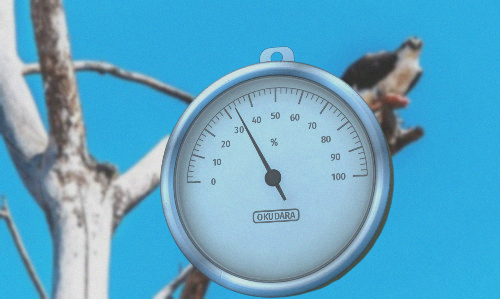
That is 34 %
